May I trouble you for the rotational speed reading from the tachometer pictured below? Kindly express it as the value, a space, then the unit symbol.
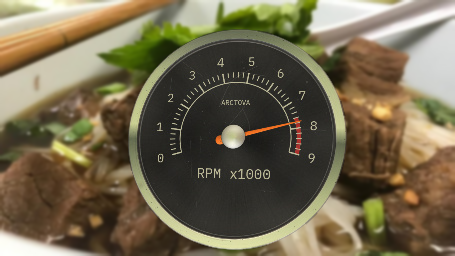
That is 7800 rpm
